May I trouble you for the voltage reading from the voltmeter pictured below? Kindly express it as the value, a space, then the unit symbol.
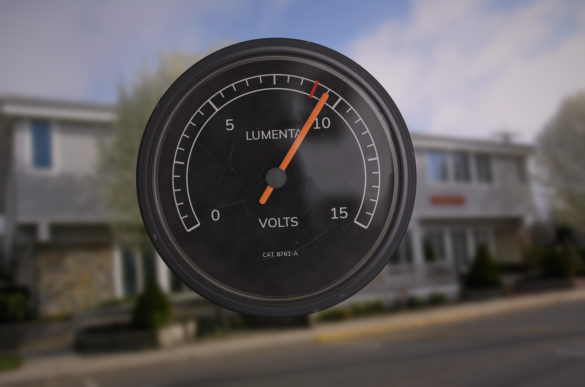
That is 9.5 V
